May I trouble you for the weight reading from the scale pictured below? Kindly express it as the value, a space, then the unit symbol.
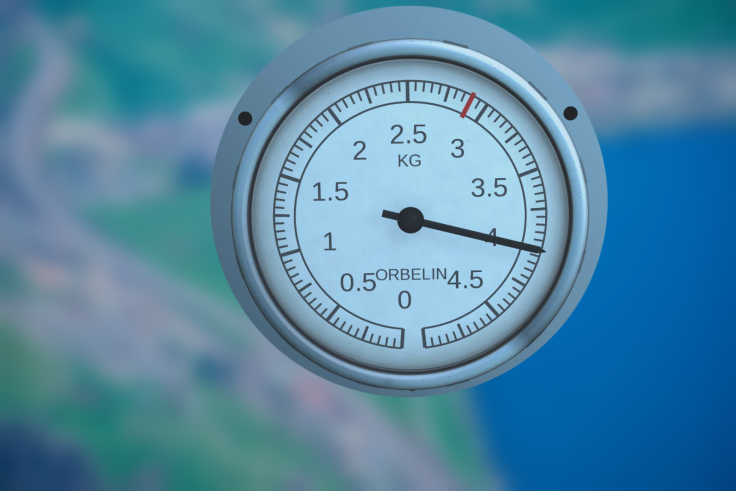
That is 4 kg
